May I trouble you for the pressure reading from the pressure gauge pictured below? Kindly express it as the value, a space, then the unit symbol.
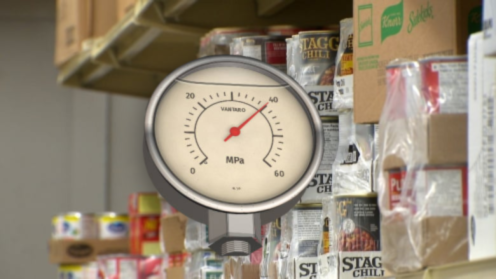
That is 40 MPa
